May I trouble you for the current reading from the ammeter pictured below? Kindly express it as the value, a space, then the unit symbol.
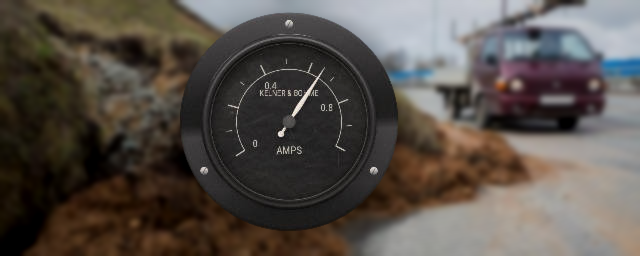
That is 0.65 A
